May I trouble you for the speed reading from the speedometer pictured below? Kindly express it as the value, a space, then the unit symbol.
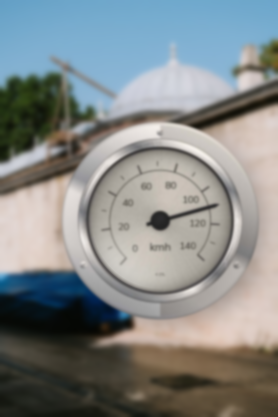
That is 110 km/h
